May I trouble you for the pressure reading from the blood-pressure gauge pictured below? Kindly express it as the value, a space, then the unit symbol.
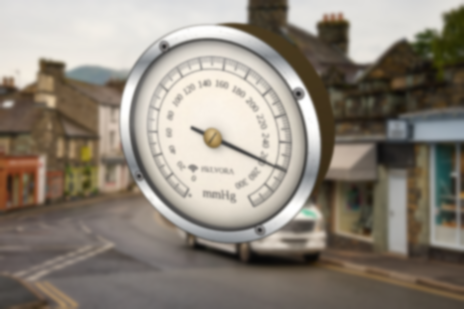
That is 260 mmHg
